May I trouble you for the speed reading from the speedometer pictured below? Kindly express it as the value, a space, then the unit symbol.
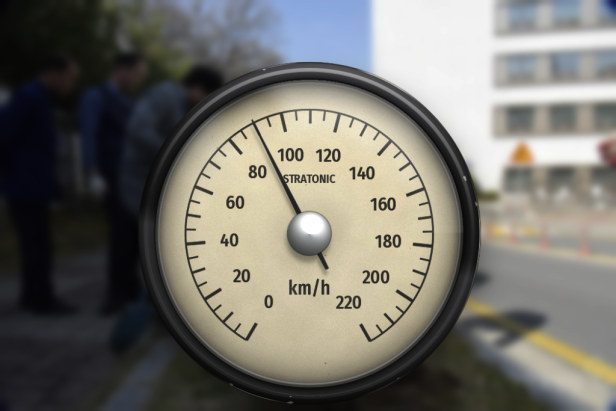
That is 90 km/h
